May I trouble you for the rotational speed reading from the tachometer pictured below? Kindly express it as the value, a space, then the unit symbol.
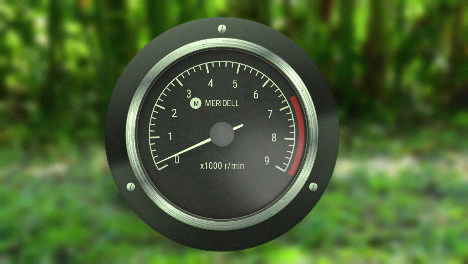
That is 200 rpm
